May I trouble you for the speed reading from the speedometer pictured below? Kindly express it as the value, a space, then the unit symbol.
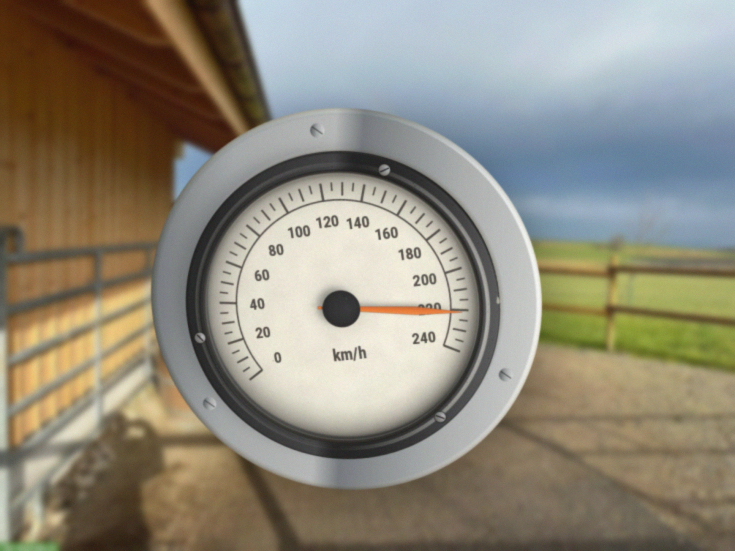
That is 220 km/h
